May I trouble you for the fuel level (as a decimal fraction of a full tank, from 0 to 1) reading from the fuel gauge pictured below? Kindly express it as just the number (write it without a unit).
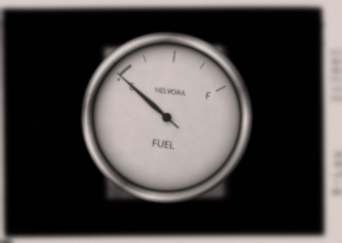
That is 0
